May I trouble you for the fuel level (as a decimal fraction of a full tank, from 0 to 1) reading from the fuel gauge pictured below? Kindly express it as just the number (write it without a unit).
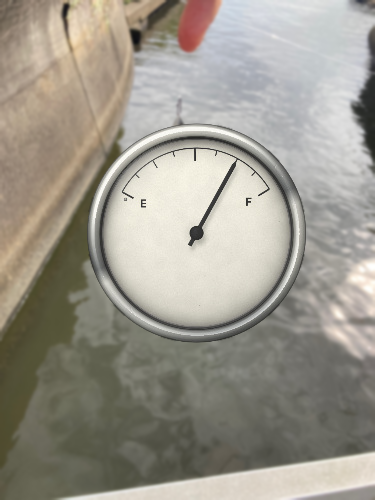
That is 0.75
